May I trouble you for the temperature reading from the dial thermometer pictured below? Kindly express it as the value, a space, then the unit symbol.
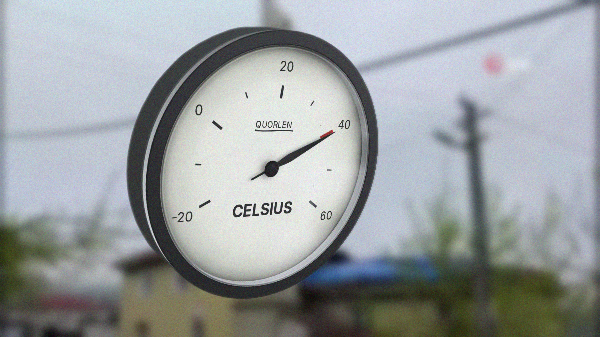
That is 40 °C
